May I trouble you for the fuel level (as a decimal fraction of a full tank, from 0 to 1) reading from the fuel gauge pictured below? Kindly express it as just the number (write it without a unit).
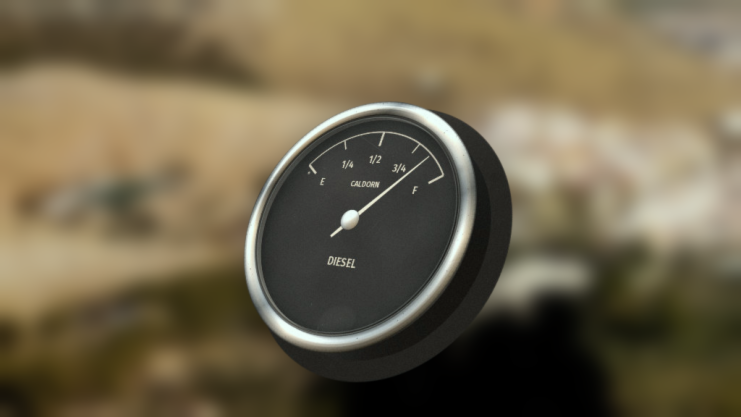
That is 0.875
